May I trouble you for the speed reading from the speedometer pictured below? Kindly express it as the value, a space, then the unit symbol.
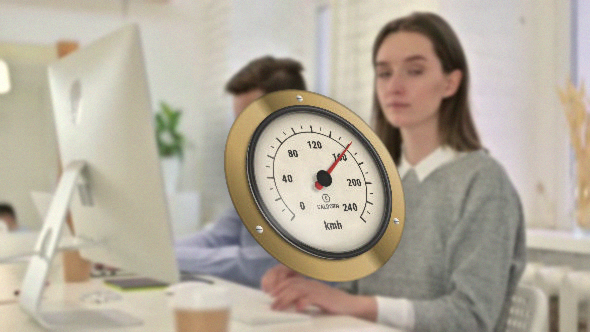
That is 160 km/h
